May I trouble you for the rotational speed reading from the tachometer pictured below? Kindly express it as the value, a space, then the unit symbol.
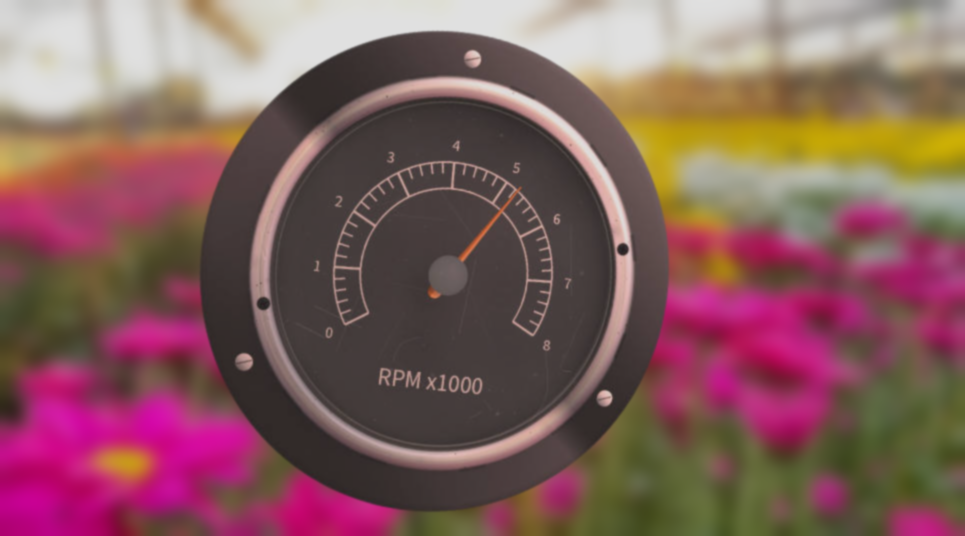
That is 5200 rpm
